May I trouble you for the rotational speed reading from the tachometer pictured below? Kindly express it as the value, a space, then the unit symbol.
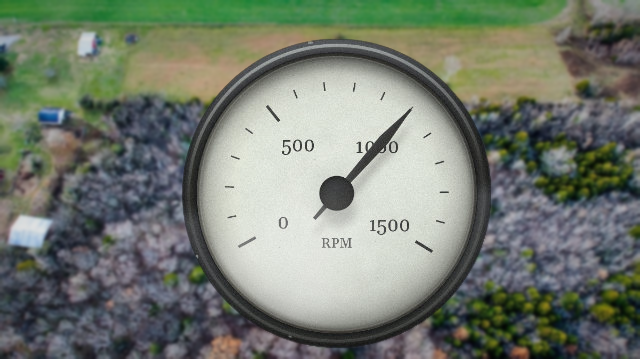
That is 1000 rpm
